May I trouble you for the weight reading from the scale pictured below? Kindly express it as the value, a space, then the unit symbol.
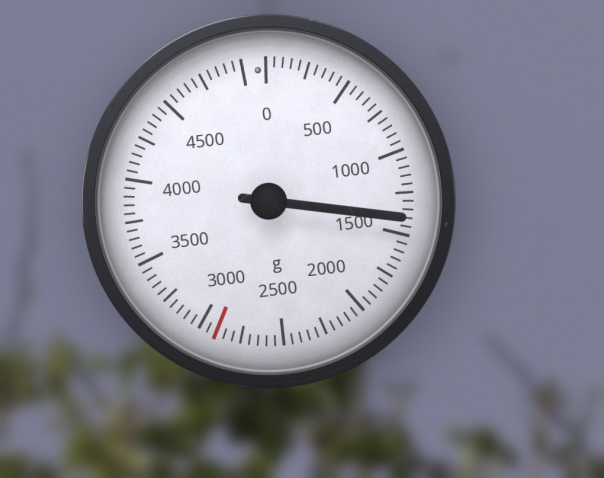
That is 1400 g
